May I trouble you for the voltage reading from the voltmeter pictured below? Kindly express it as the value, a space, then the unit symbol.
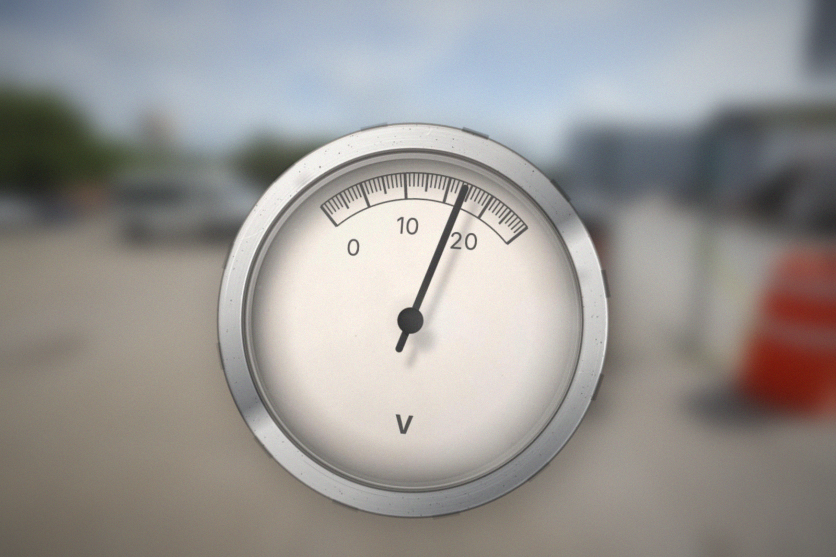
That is 17 V
